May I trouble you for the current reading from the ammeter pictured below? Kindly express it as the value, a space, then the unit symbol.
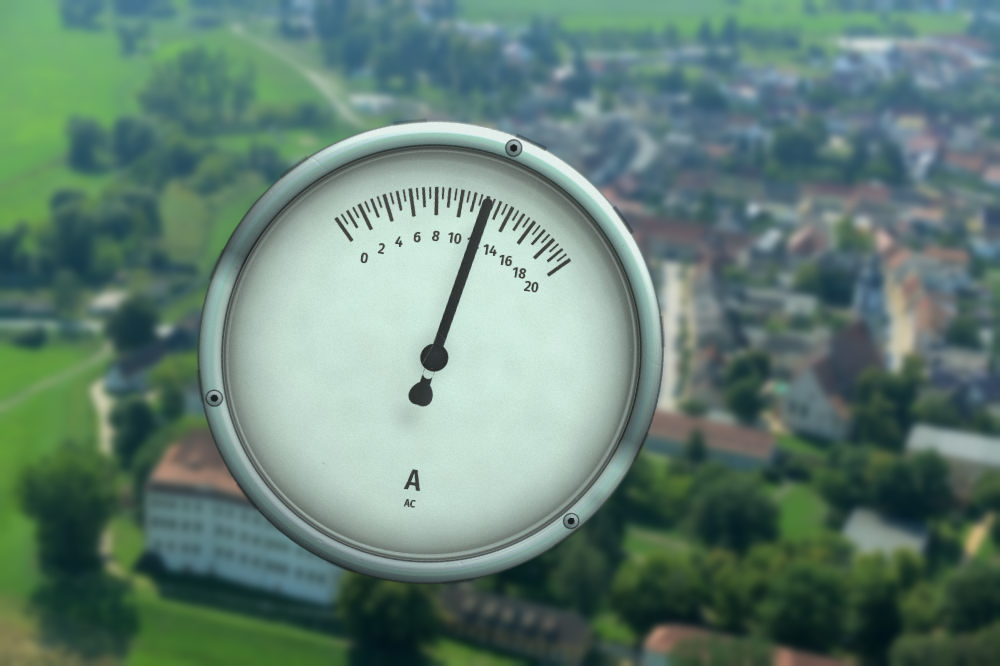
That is 12 A
